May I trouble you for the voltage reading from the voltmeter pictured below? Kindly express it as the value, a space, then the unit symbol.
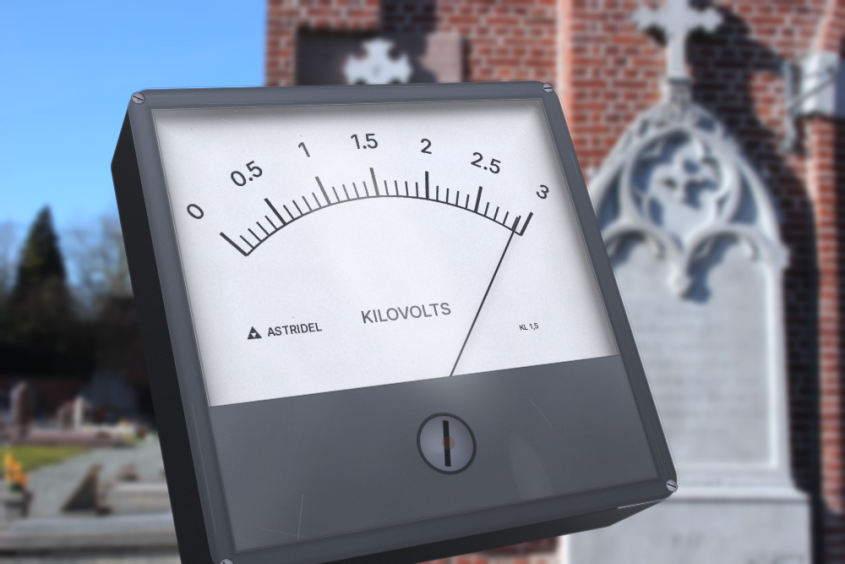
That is 2.9 kV
